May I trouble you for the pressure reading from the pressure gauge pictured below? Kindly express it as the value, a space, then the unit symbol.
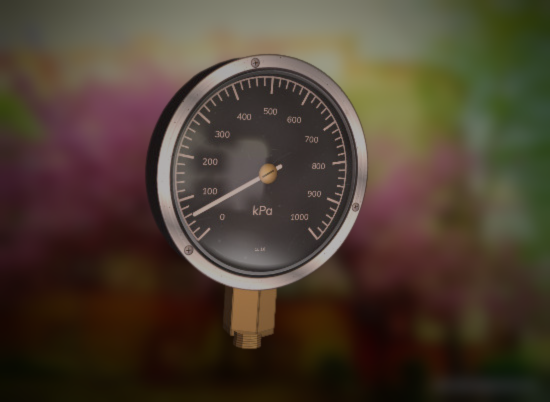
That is 60 kPa
